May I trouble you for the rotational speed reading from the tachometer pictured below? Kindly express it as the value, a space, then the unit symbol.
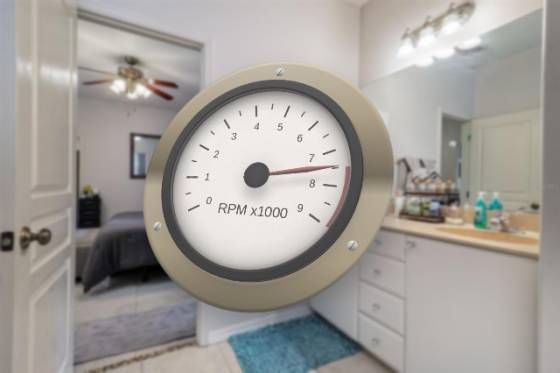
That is 7500 rpm
